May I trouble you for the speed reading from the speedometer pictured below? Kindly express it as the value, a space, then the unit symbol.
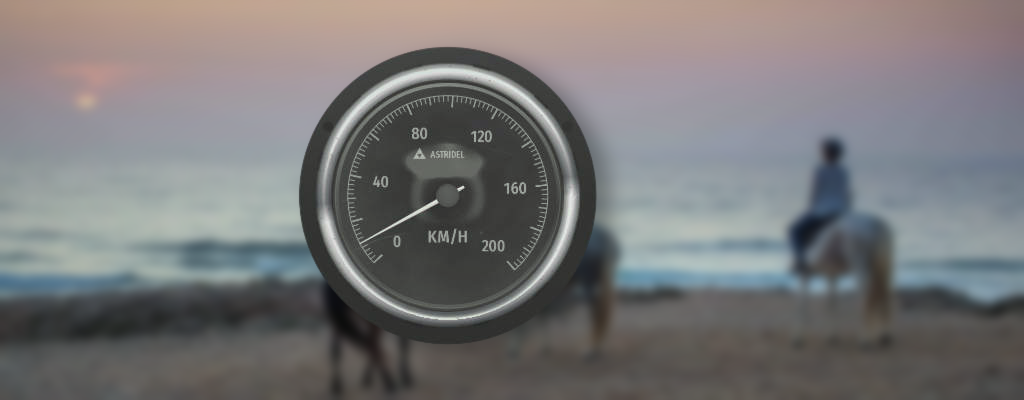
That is 10 km/h
